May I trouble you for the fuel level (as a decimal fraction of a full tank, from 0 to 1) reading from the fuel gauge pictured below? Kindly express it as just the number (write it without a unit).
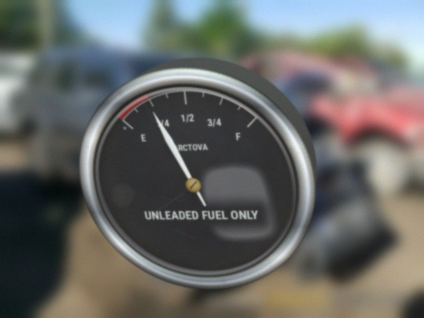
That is 0.25
